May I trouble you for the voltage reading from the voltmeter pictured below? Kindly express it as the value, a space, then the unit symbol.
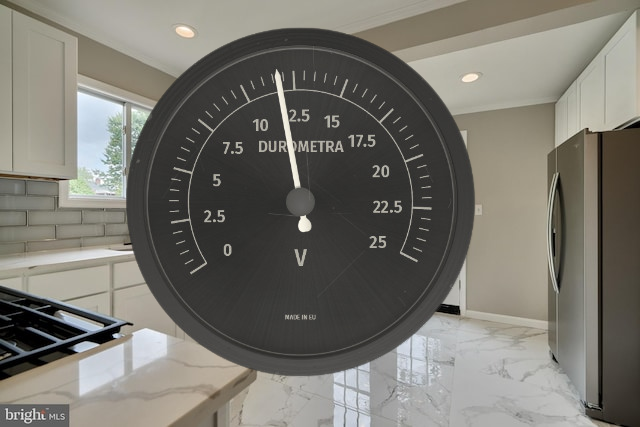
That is 11.75 V
